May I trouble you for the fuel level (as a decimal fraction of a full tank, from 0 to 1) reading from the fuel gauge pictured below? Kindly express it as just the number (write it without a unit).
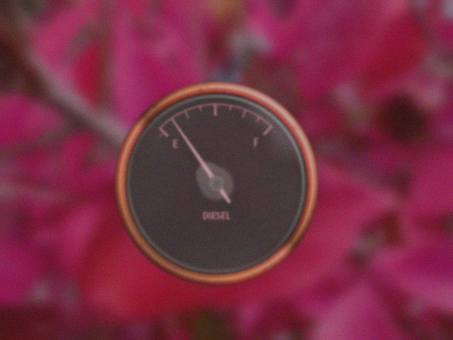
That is 0.125
